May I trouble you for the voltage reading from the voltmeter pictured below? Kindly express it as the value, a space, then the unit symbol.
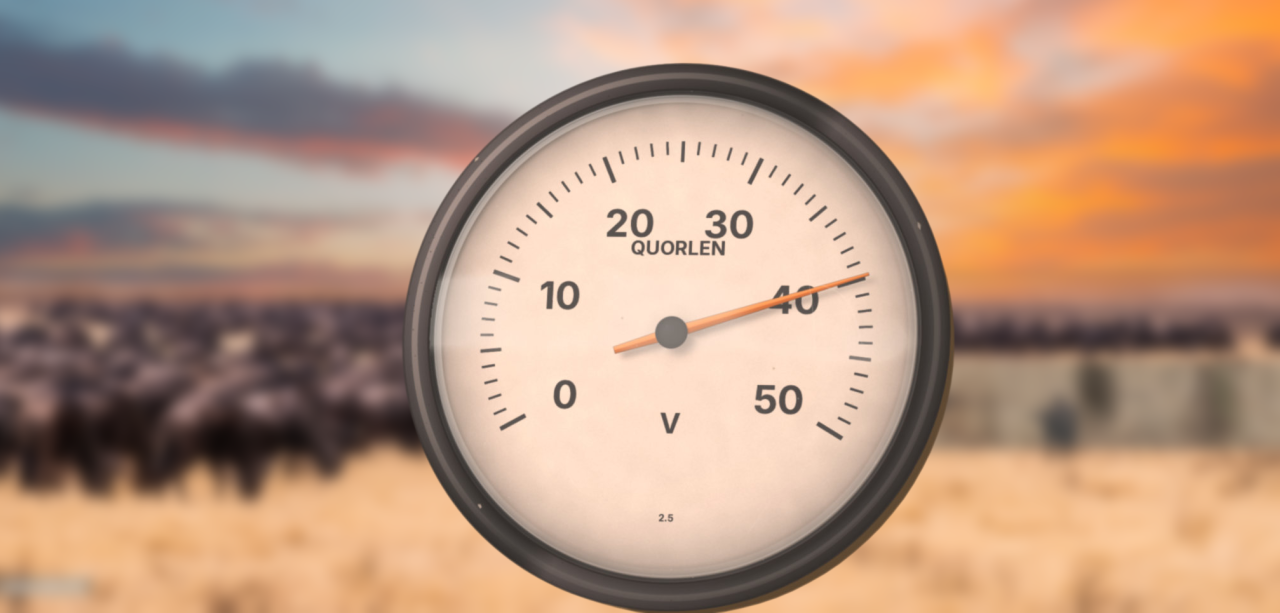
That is 40 V
